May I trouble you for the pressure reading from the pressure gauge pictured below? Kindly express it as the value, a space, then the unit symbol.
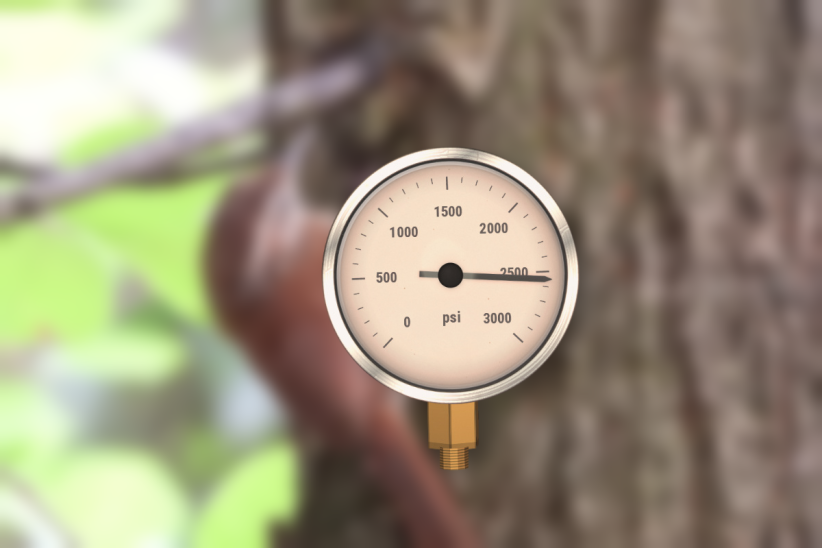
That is 2550 psi
